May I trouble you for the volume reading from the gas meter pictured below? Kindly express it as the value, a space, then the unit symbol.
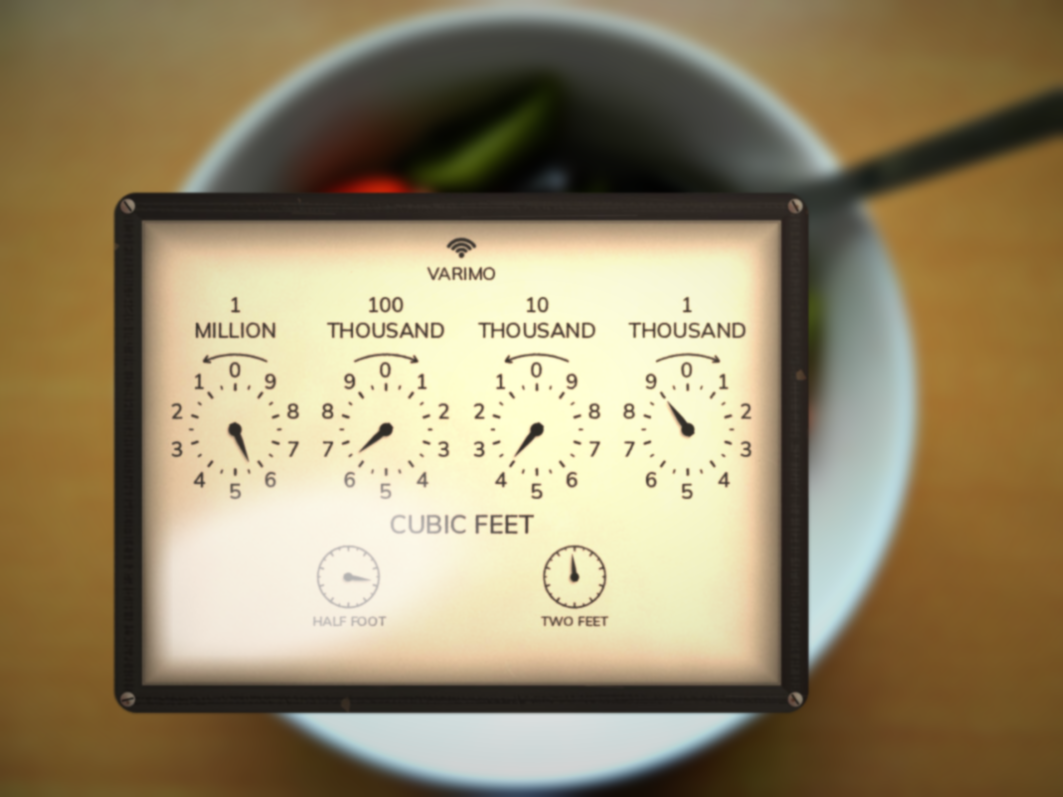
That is 563900 ft³
